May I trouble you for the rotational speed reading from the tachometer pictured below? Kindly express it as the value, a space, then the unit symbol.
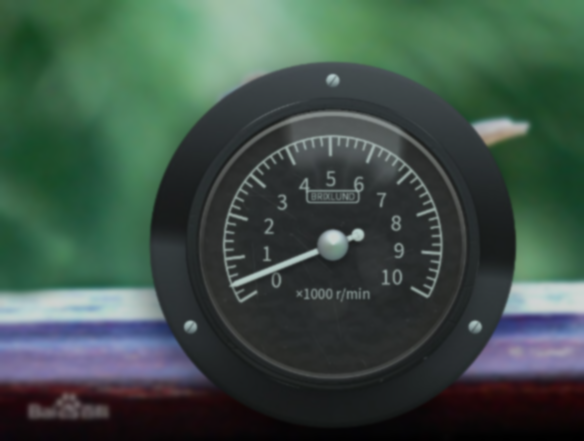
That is 400 rpm
